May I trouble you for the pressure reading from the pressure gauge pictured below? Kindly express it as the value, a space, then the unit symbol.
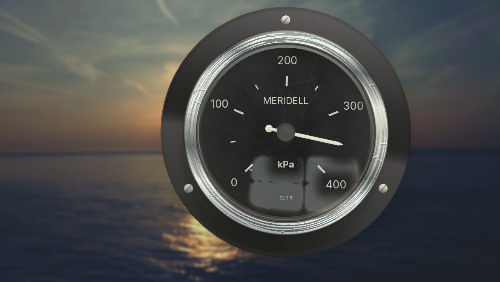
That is 350 kPa
